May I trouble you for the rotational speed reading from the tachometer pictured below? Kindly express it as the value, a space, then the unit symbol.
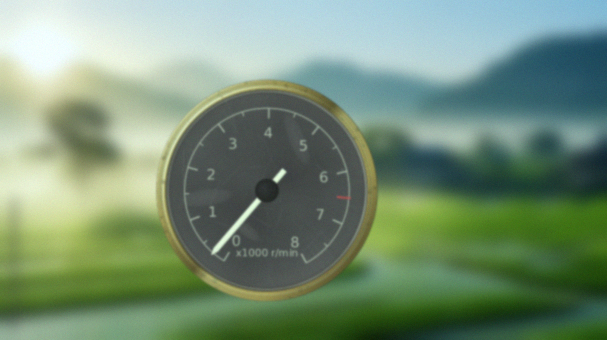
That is 250 rpm
